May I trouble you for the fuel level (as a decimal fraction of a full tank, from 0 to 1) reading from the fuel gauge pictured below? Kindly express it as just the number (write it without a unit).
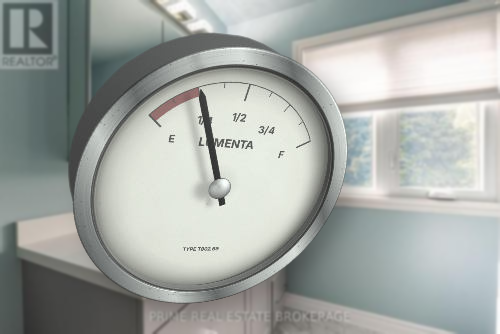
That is 0.25
